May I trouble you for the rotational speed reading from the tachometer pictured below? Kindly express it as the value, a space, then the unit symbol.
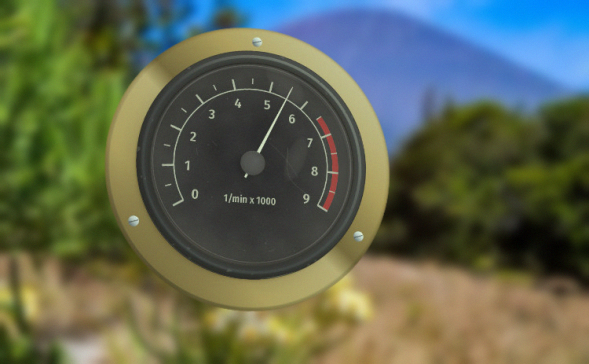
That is 5500 rpm
